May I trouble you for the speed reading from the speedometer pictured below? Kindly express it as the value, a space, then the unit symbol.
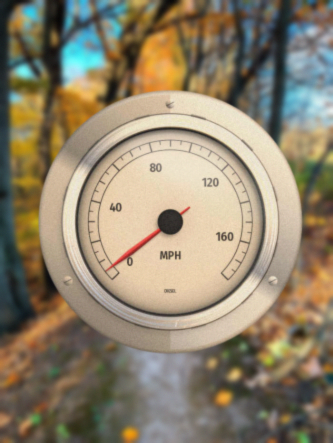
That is 5 mph
